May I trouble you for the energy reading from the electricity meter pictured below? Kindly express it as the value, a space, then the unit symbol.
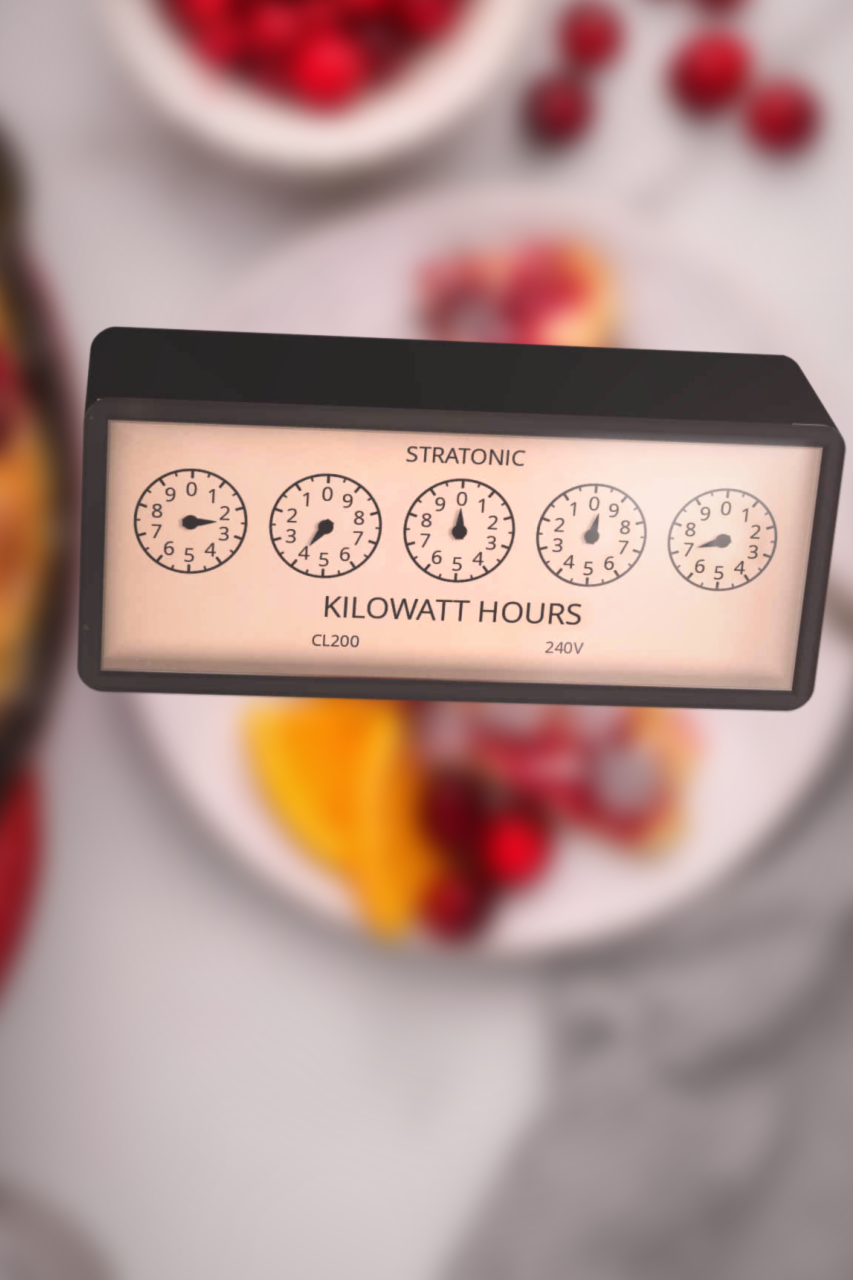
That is 23997 kWh
